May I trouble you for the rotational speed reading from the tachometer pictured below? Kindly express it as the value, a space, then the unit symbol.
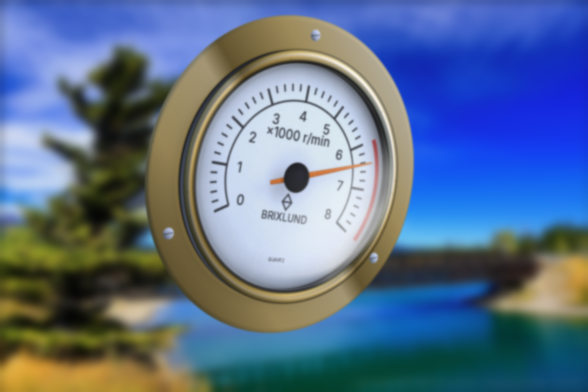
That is 6400 rpm
